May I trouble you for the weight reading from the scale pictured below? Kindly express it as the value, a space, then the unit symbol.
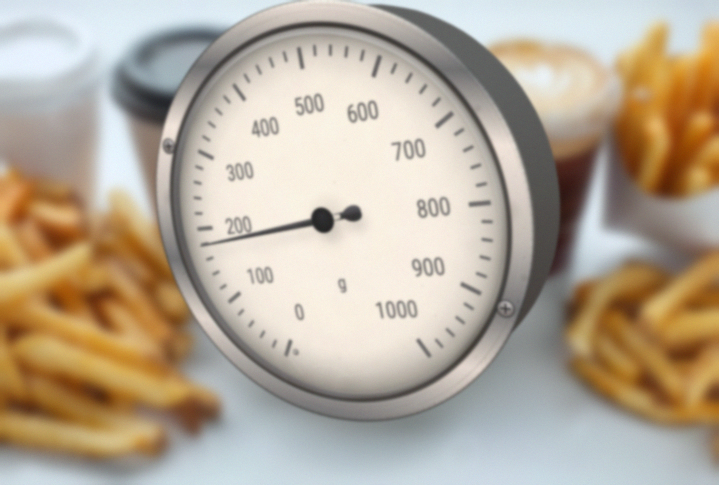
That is 180 g
